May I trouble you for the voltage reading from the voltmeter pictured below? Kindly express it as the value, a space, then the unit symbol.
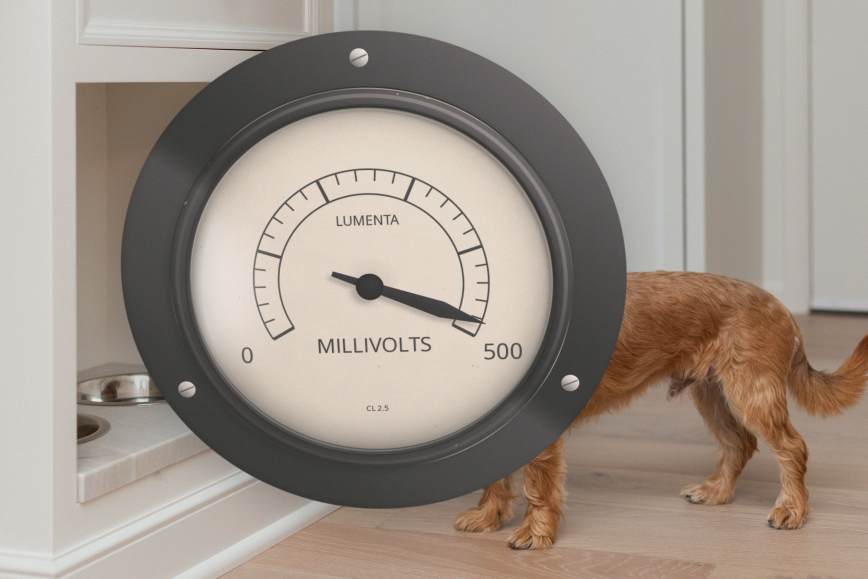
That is 480 mV
